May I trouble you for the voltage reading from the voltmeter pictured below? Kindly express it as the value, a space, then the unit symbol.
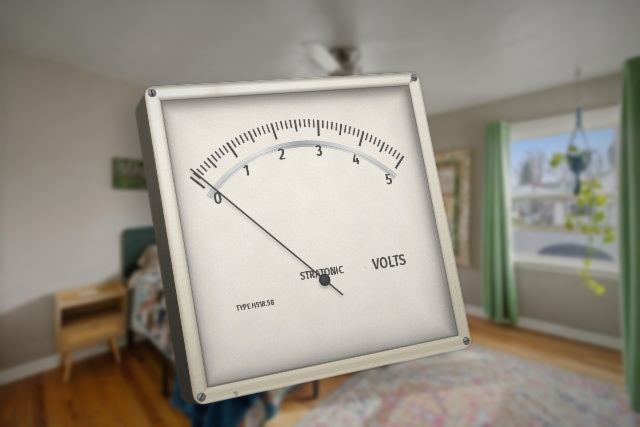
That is 0.1 V
